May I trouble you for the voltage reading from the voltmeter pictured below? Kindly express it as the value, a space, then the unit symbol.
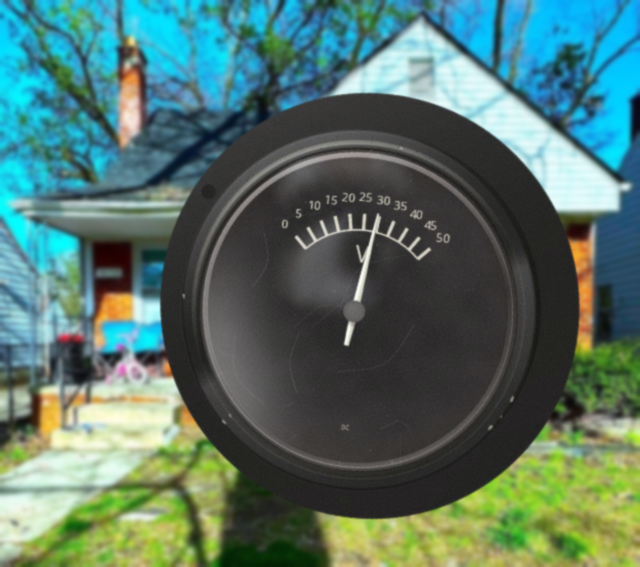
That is 30 V
